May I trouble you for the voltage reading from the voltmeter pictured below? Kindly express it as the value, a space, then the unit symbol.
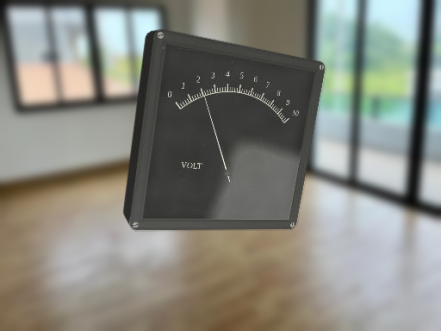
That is 2 V
